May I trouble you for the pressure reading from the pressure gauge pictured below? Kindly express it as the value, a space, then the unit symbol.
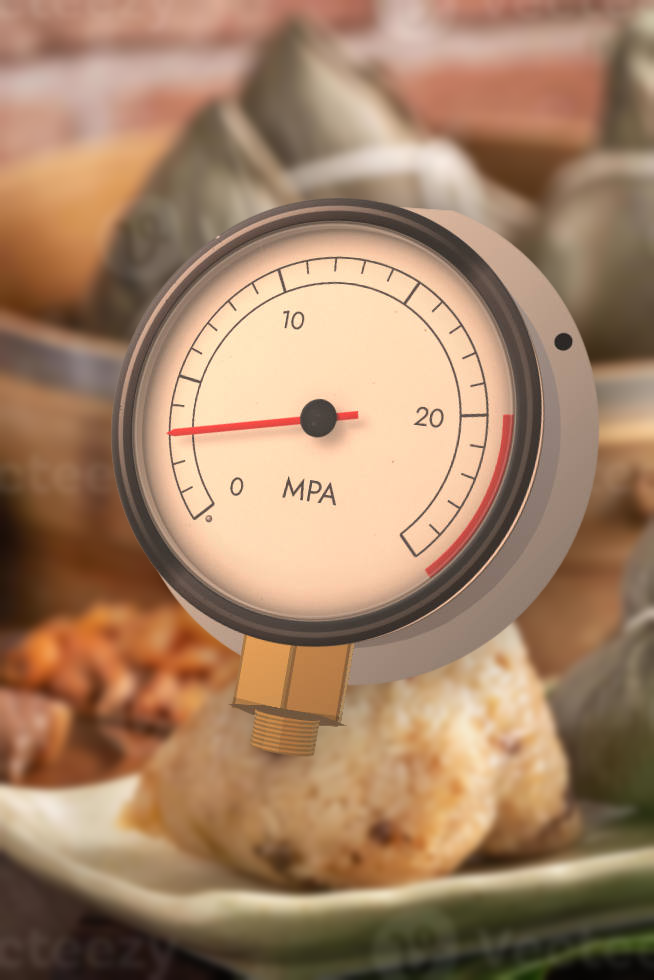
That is 3 MPa
